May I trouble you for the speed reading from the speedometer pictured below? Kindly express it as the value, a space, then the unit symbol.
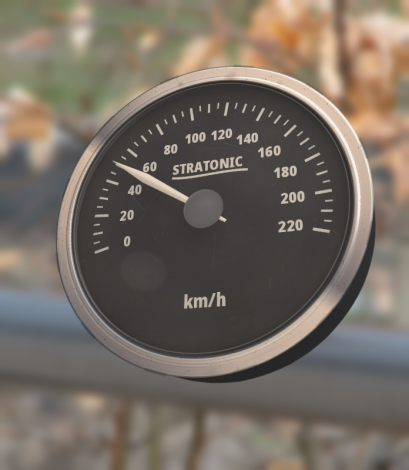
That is 50 km/h
